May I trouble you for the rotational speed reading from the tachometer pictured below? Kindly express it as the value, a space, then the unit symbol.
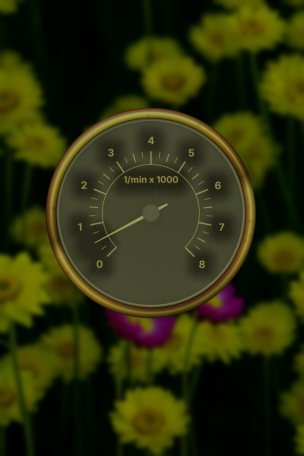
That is 500 rpm
